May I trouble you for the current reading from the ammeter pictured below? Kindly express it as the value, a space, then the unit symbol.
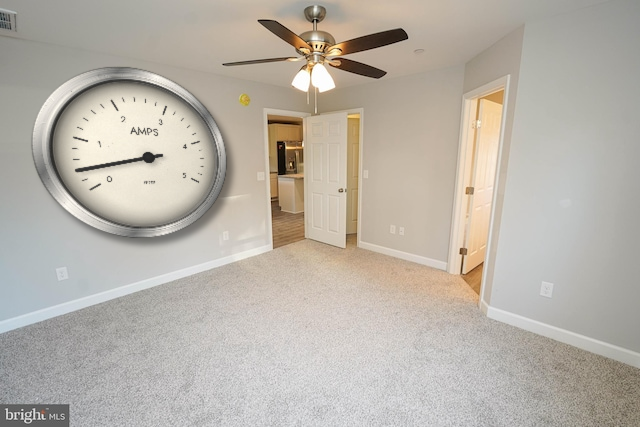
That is 0.4 A
